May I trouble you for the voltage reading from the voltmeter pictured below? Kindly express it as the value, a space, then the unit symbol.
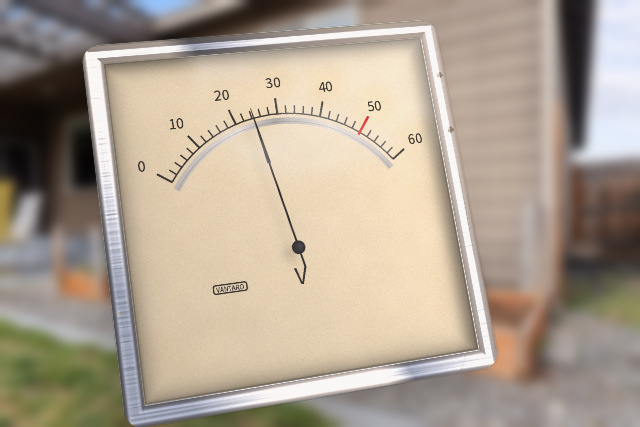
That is 24 V
